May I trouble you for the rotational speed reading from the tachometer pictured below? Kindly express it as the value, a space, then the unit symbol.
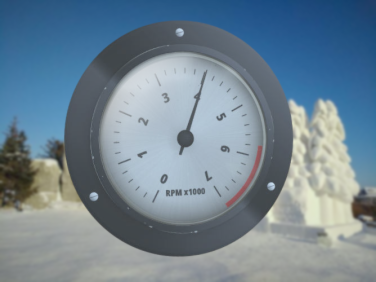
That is 4000 rpm
